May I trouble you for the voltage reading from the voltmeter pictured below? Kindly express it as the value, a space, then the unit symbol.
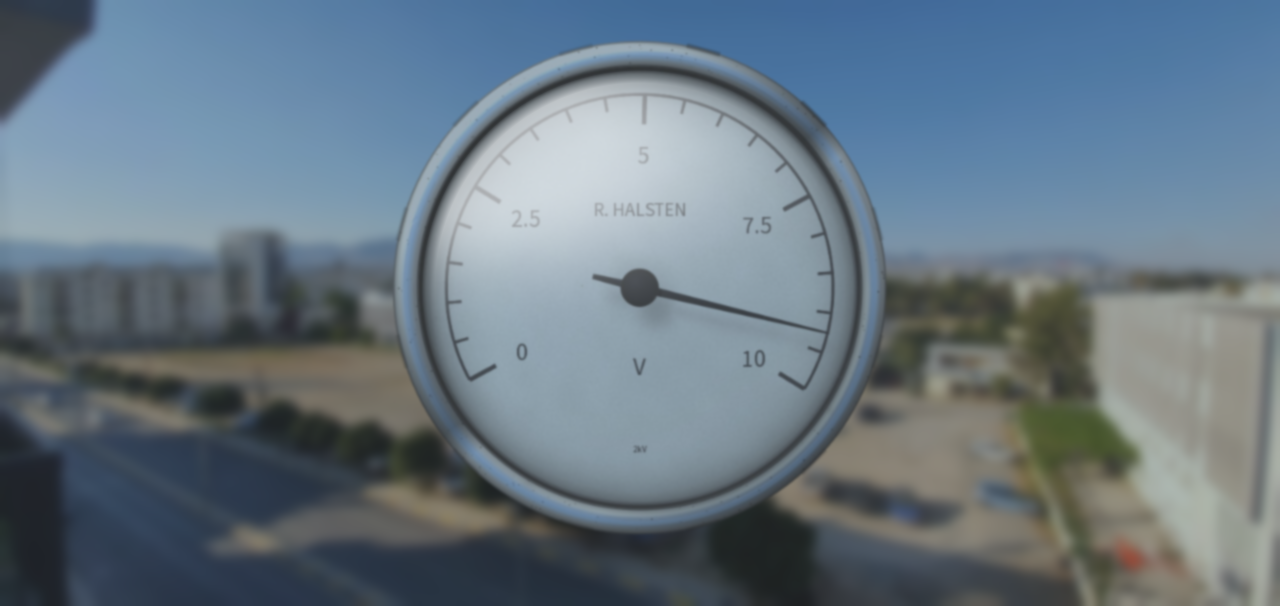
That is 9.25 V
